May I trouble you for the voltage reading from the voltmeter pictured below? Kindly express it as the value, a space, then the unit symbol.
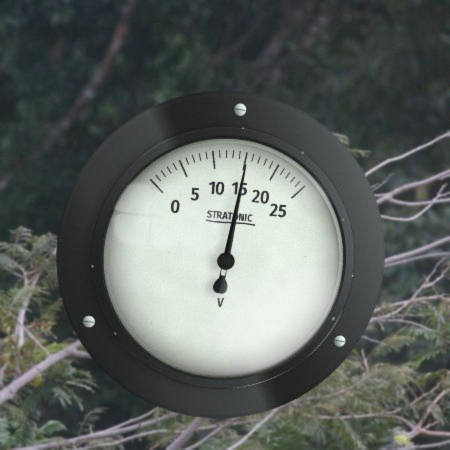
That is 15 V
